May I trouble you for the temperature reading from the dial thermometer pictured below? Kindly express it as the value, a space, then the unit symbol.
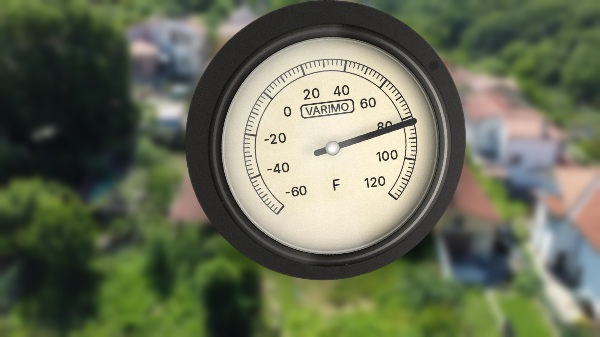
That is 82 °F
